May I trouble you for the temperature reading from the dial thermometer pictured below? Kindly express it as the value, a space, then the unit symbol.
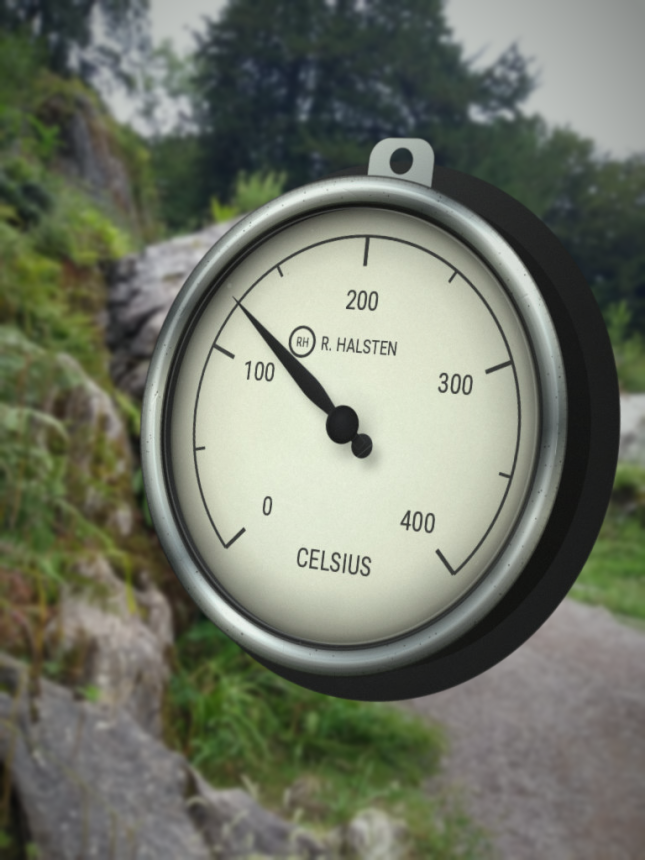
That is 125 °C
